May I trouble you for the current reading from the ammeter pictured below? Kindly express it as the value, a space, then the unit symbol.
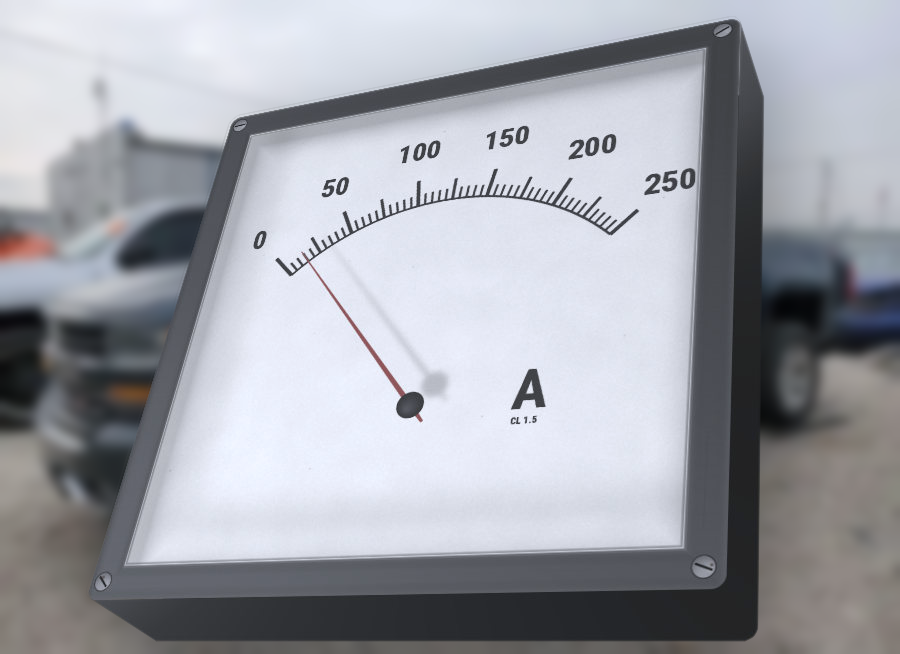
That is 15 A
